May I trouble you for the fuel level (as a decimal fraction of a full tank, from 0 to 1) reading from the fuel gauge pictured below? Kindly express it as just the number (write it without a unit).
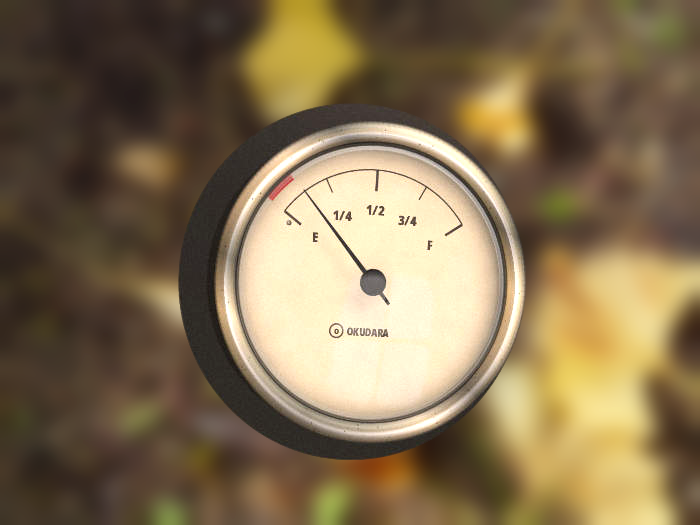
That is 0.125
